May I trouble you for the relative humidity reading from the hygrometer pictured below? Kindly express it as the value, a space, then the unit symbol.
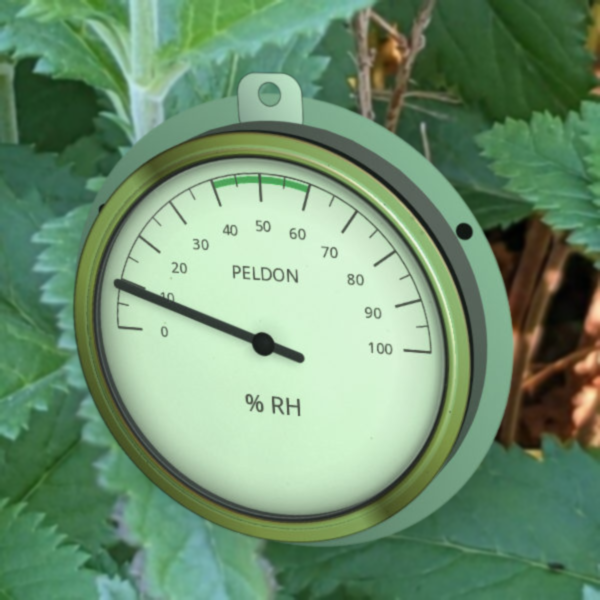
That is 10 %
